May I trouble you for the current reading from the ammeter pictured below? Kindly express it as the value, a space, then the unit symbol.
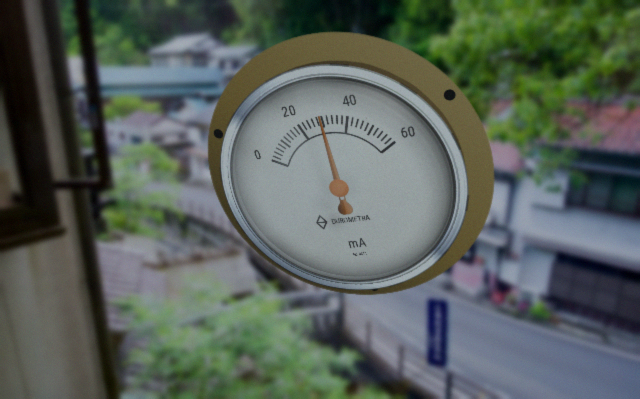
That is 30 mA
